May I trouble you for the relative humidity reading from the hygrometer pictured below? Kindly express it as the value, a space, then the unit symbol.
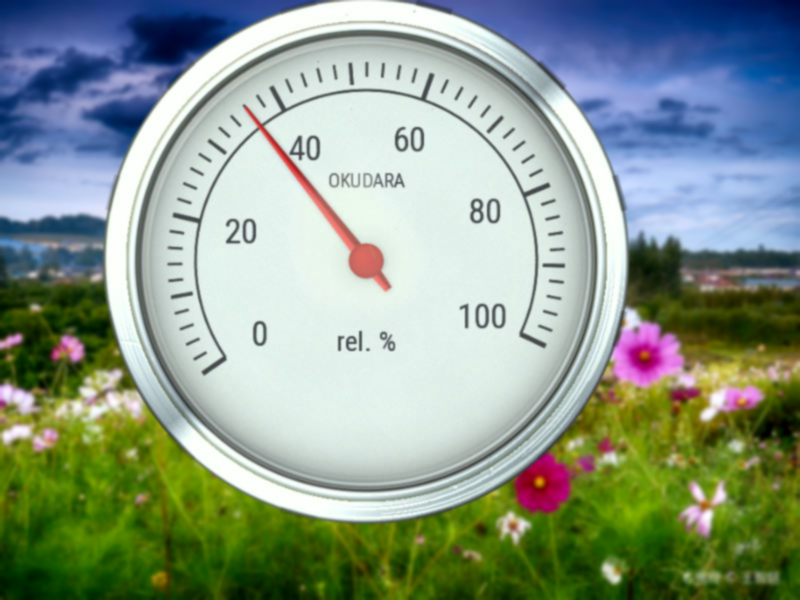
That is 36 %
